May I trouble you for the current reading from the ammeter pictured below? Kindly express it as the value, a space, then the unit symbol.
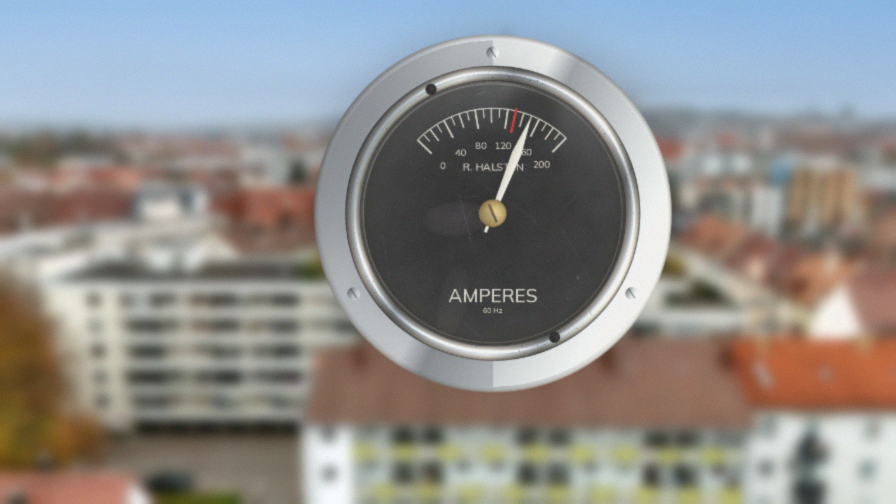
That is 150 A
